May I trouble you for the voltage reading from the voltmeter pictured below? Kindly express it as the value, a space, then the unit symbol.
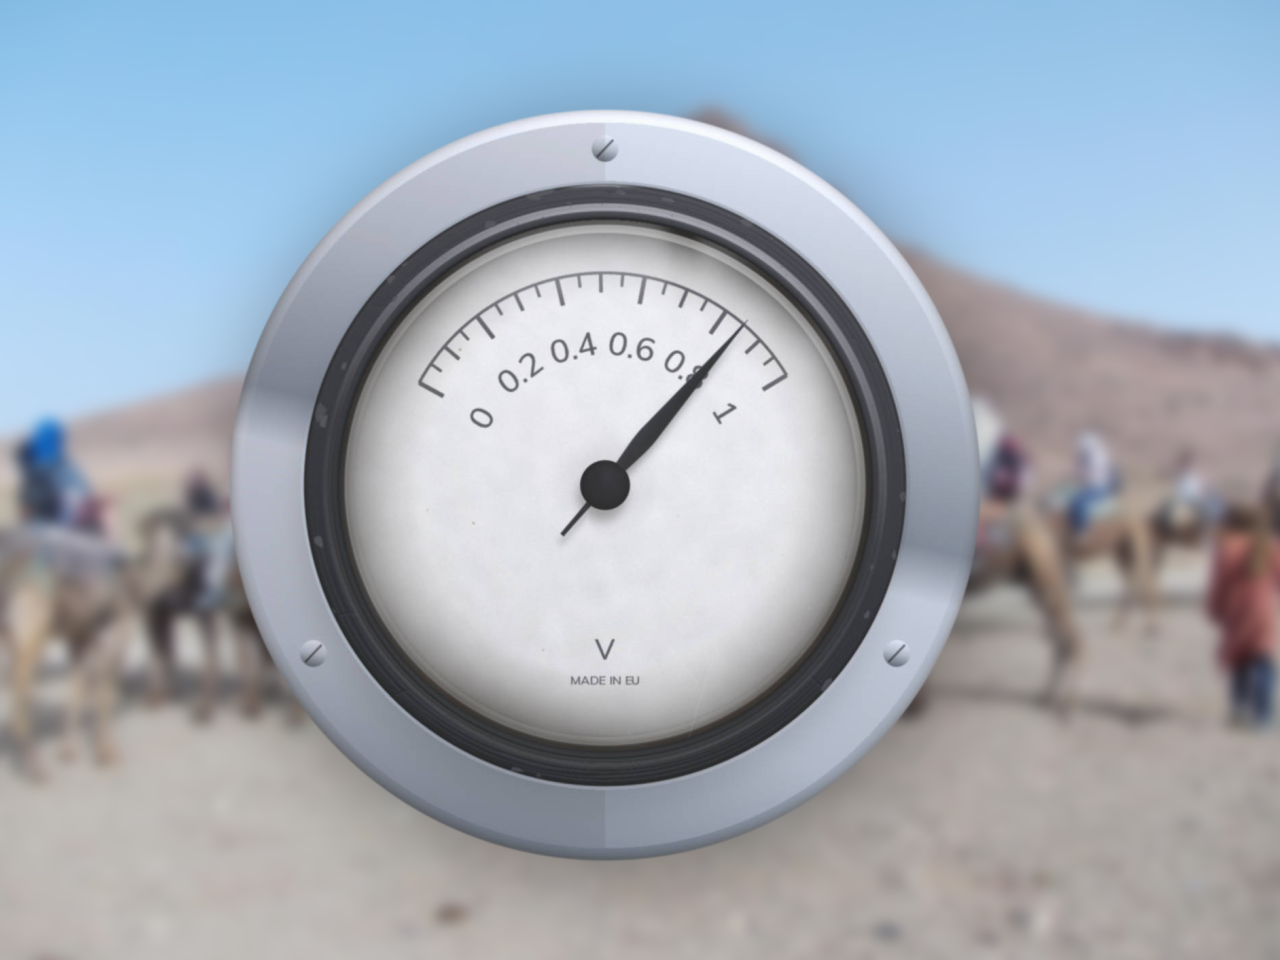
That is 0.85 V
